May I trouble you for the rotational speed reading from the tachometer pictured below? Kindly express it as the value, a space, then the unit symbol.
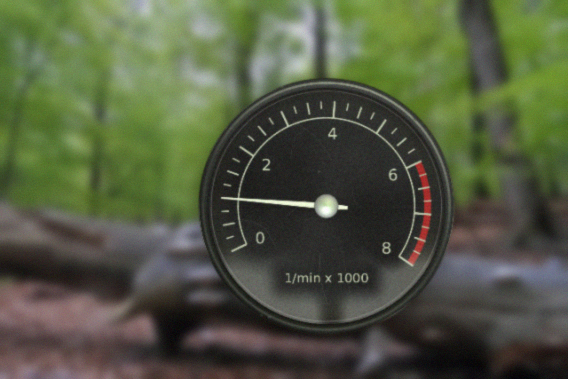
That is 1000 rpm
